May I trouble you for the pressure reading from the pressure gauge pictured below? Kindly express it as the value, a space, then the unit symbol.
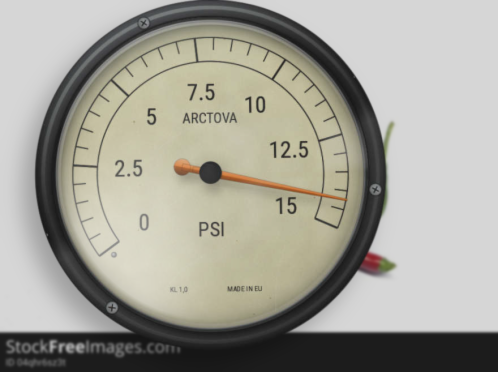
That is 14.25 psi
